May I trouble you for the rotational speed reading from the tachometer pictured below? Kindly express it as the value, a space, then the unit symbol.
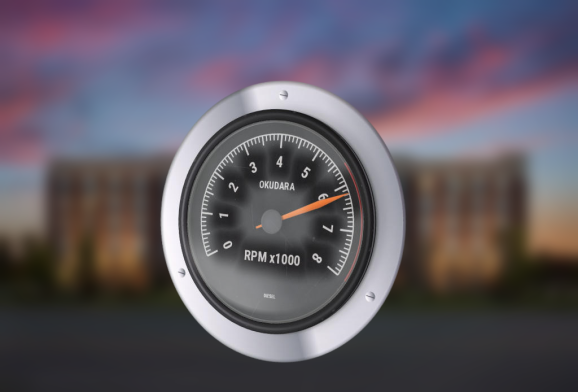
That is 6200 rpm
